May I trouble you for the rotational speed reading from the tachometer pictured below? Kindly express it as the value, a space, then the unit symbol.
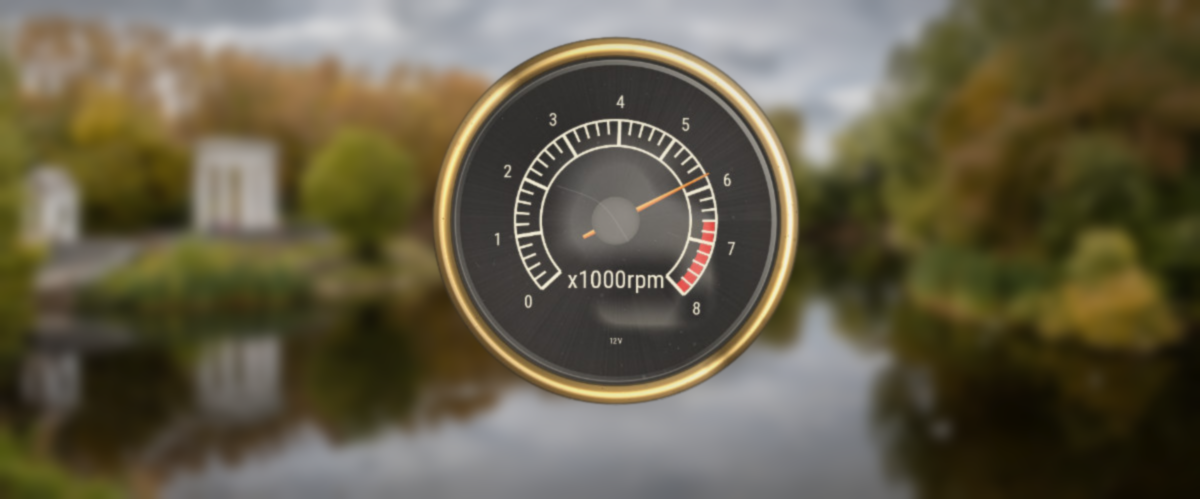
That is 5800 rpm
